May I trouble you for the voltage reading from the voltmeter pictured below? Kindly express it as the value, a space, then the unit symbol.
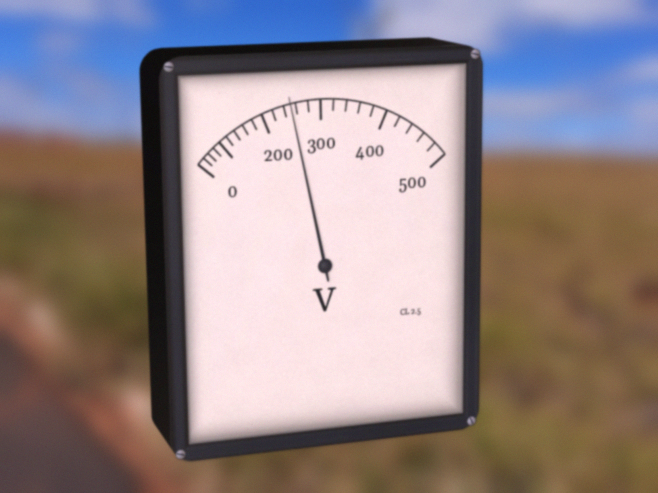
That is 250 V
